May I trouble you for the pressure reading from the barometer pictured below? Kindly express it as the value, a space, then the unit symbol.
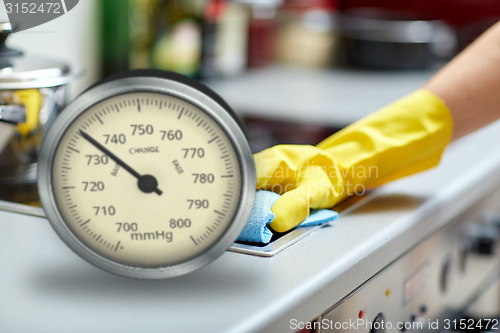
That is 735 mmHg
